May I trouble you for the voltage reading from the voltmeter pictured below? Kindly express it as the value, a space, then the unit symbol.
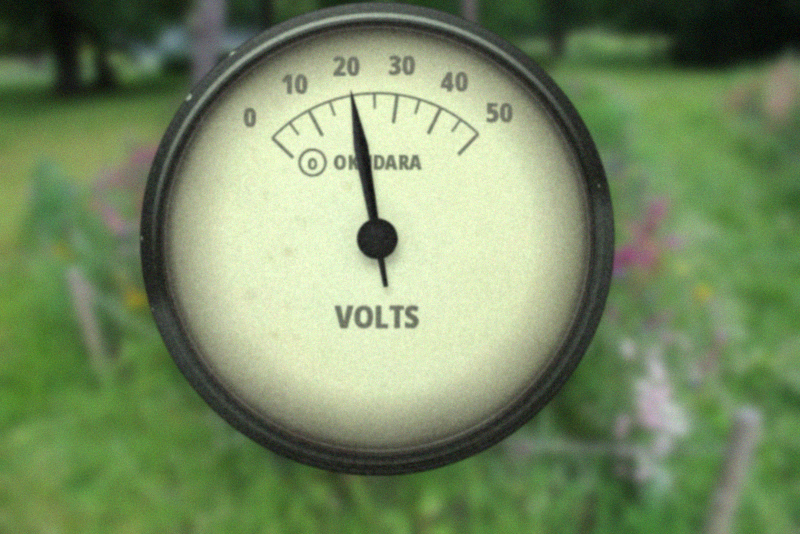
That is 20 V
